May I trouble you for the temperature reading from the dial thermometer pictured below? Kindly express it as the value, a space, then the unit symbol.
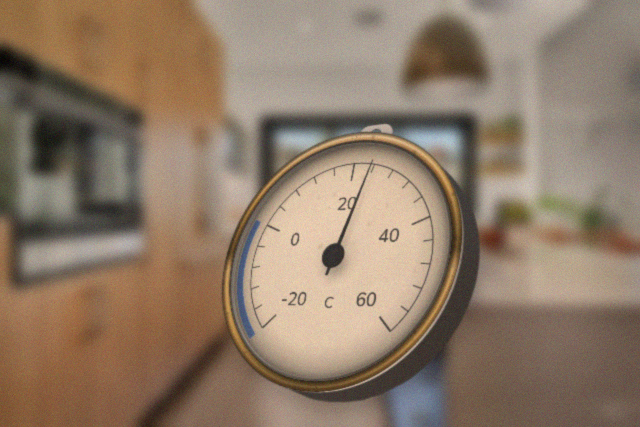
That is 24 °C
